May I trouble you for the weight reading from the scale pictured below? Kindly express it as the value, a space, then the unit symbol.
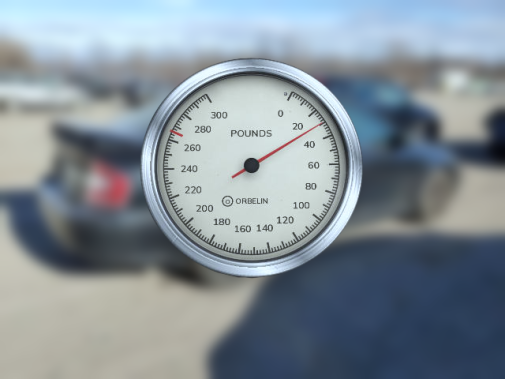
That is 30 lb
